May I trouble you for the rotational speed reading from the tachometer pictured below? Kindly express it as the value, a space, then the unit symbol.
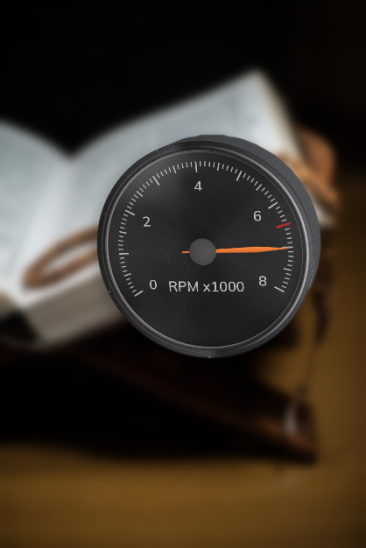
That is 7000 rpm
